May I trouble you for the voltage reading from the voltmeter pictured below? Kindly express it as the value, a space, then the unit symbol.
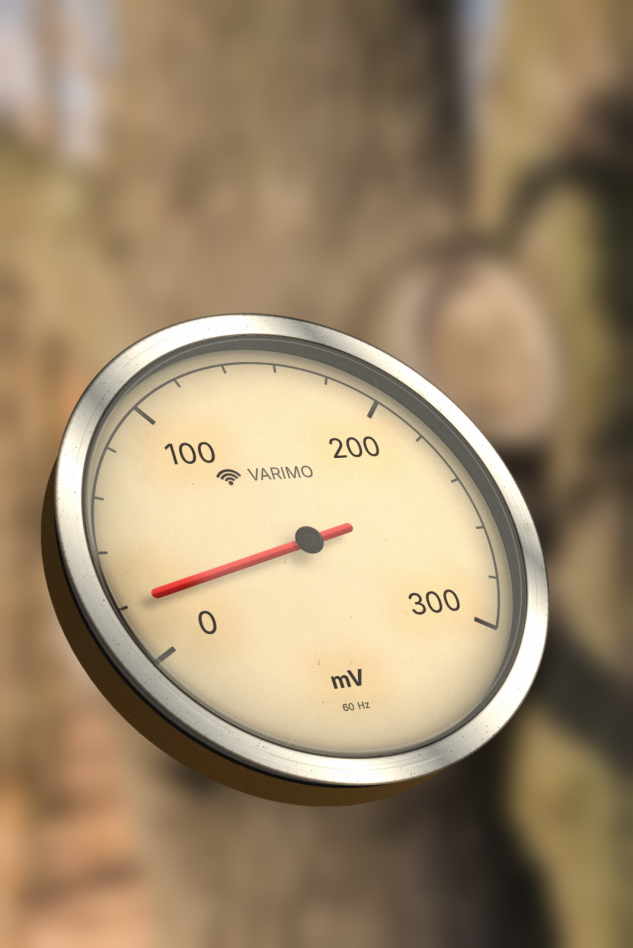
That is 20 mV
